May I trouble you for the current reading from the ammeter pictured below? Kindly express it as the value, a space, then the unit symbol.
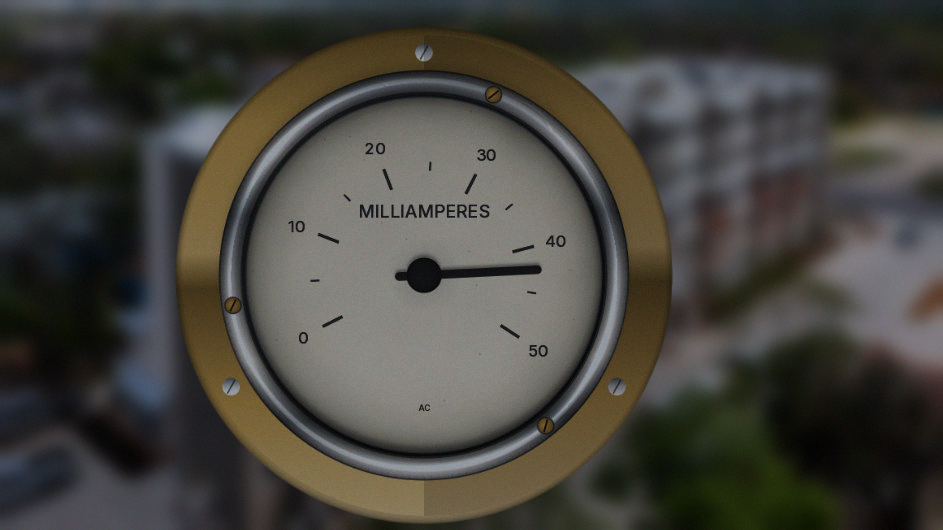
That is 42.5 mA
